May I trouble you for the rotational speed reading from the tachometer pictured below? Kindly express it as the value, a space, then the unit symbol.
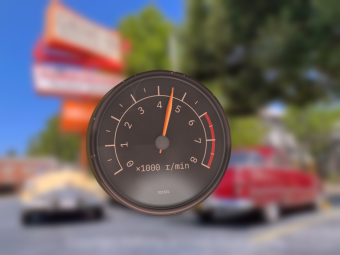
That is 4500 rpm
